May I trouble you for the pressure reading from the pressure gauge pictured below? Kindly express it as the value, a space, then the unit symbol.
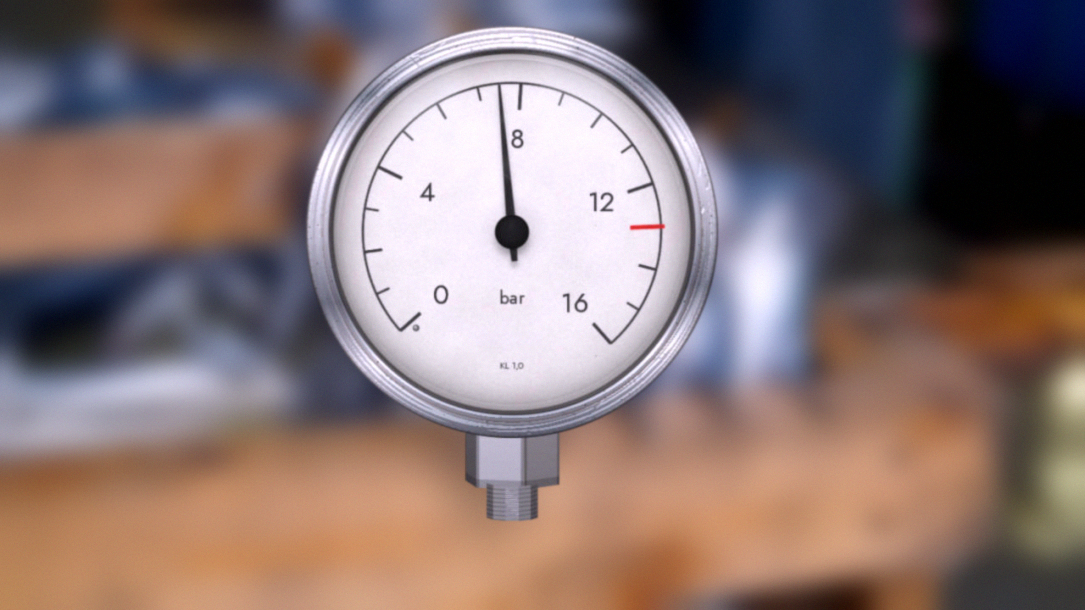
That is 7.5 bar
